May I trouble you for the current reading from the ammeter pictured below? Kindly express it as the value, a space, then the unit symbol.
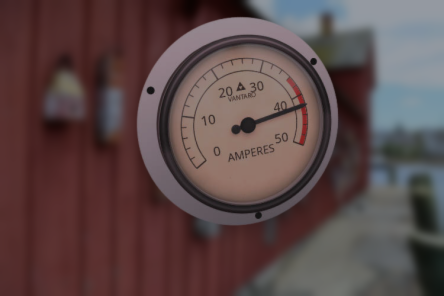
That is 42 A
